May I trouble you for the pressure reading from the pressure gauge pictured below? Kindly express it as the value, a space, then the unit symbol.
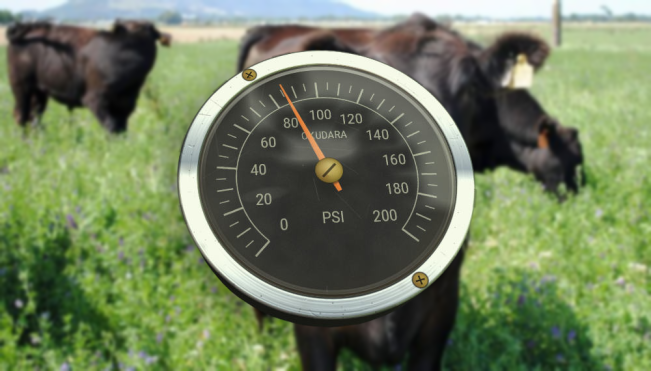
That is 85 psi
